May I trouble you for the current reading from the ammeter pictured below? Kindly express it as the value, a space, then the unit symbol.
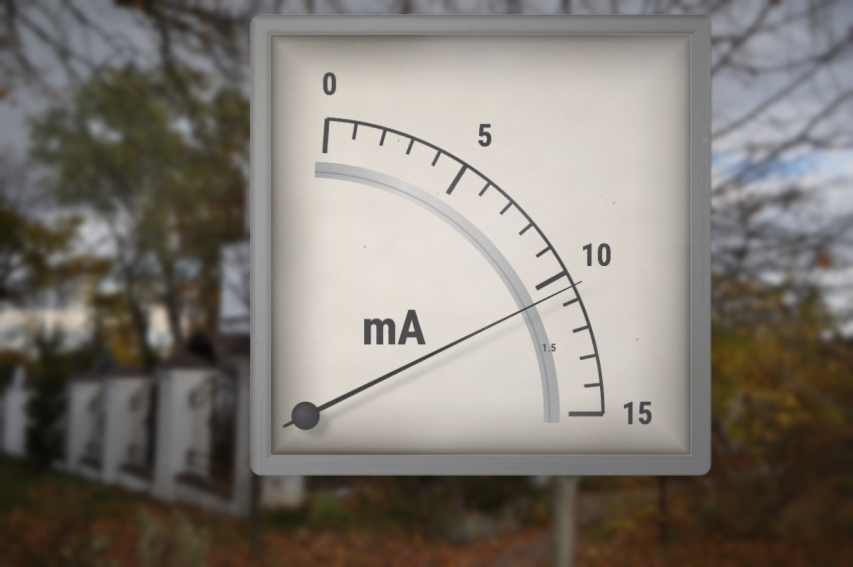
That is 10.5 mA
